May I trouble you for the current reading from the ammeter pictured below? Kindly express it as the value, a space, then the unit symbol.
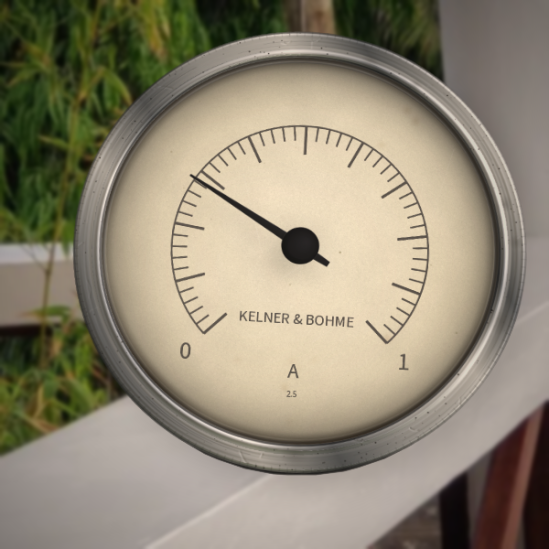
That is 0.28 A
